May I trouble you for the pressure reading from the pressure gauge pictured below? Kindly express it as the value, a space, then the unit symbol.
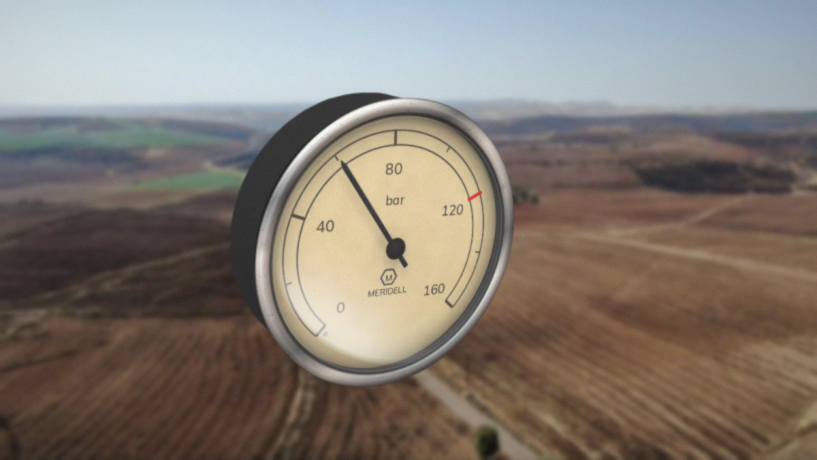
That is 60 bar
